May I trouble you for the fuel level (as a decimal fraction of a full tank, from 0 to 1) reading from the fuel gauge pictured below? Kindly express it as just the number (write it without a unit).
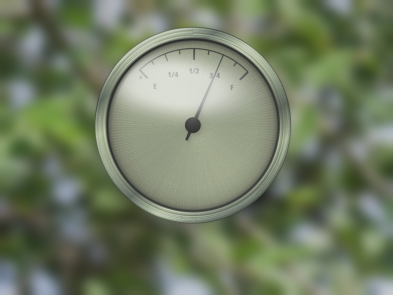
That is 0.75
